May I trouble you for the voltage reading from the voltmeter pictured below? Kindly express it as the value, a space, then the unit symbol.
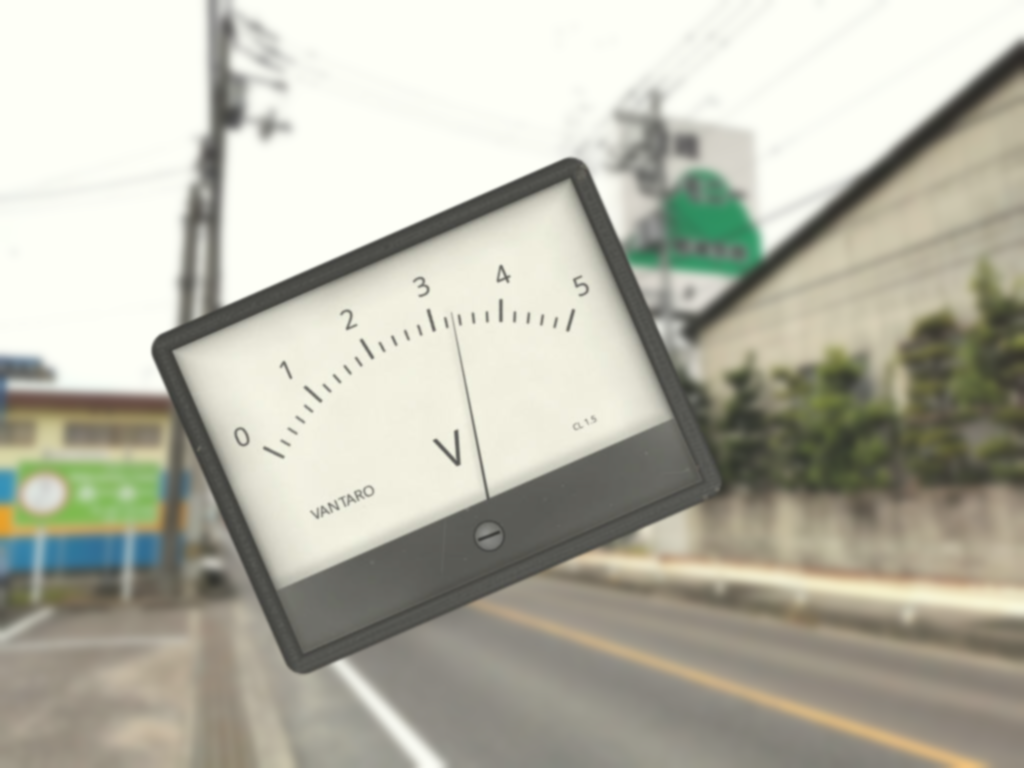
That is 3.3 V
